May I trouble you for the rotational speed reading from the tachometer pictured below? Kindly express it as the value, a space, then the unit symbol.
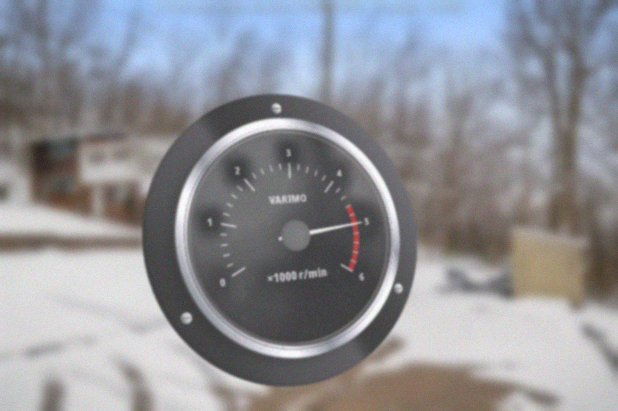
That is 5000 rpm
